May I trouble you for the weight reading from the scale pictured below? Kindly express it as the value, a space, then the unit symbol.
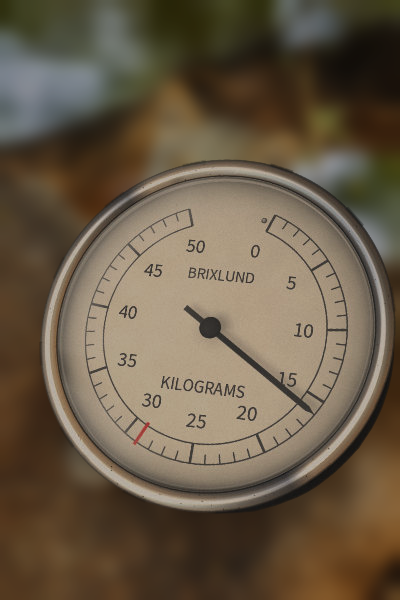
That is 16 kg
